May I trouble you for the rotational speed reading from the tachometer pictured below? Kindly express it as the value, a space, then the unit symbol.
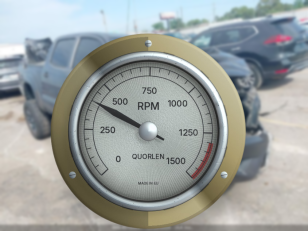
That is 400 rpm
